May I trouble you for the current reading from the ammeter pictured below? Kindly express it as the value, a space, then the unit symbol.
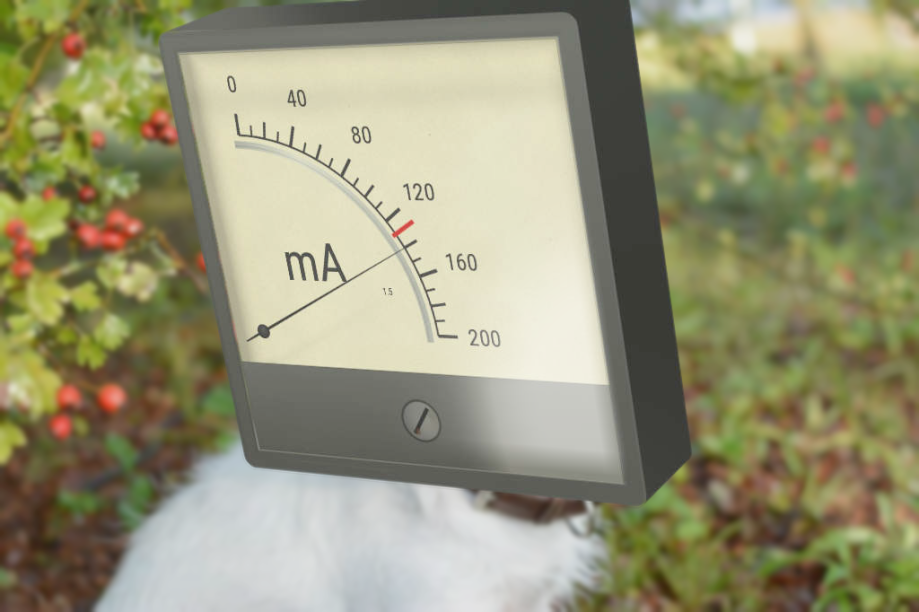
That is 140 mA
